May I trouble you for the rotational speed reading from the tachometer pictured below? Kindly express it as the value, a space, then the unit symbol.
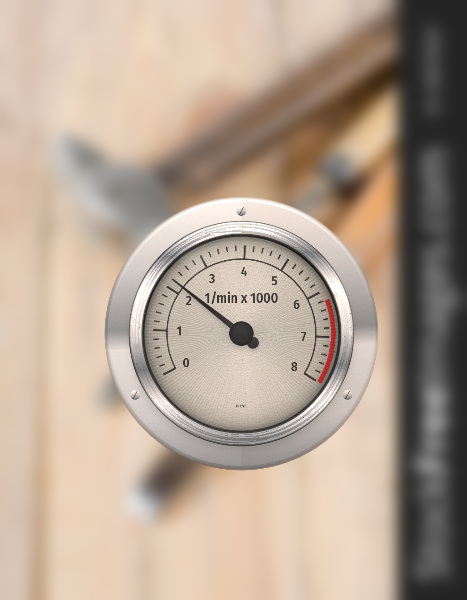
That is 2200 rpm
